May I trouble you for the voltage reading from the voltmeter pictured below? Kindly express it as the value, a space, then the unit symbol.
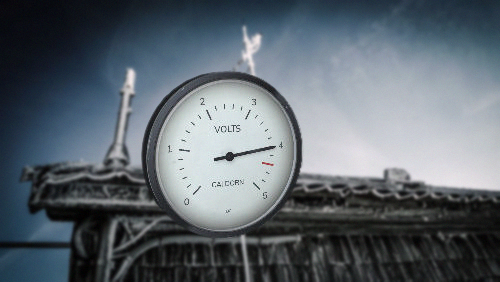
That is 4 V
